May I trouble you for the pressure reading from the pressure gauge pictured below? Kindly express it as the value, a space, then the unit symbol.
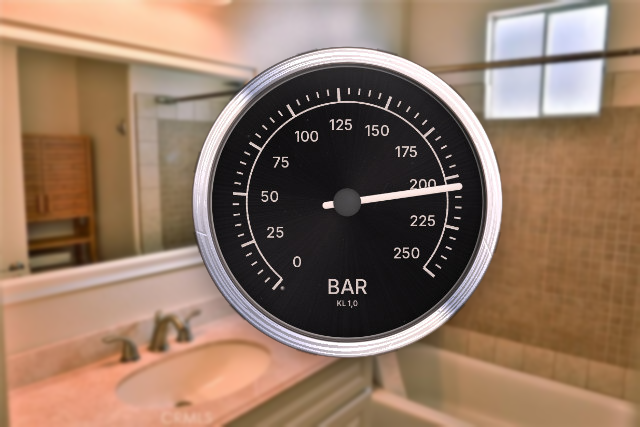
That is 205 bar
